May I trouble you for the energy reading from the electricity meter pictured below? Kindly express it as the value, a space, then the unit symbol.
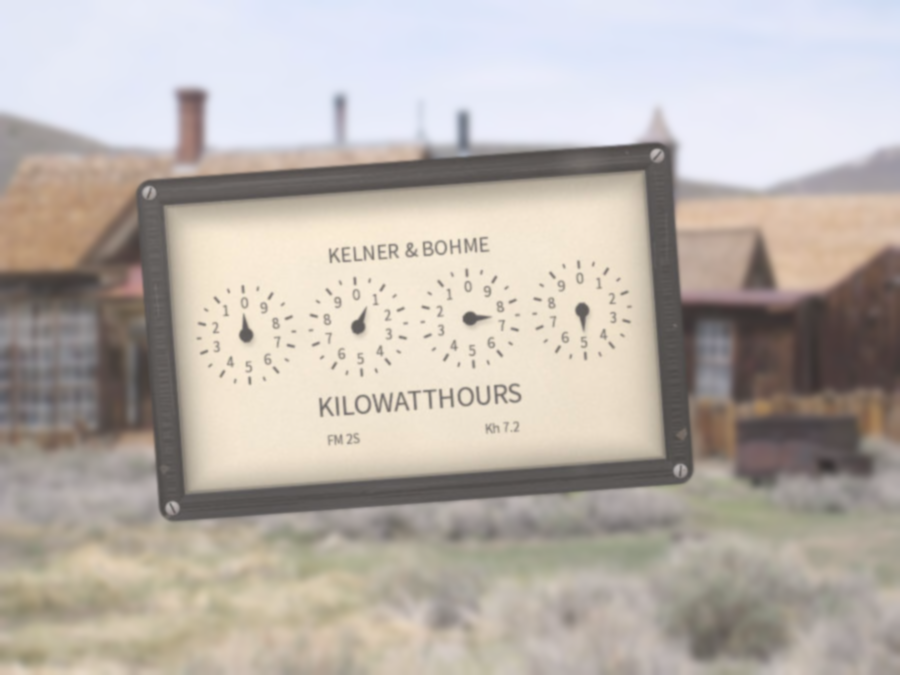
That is 75 kWh
